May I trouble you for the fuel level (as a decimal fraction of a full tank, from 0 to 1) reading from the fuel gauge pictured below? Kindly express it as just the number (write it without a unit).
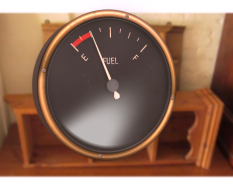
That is 0.25
